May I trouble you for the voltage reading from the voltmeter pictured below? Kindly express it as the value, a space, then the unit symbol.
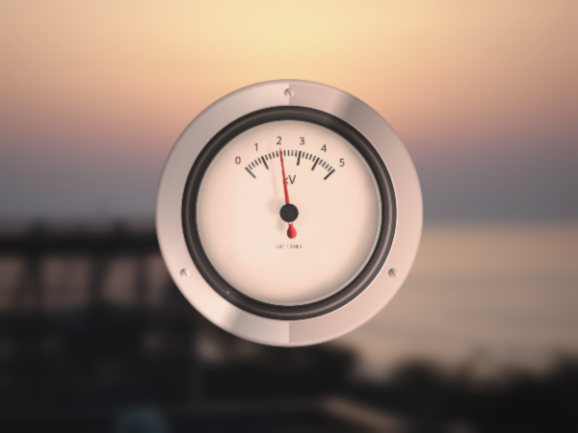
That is 2 kV
